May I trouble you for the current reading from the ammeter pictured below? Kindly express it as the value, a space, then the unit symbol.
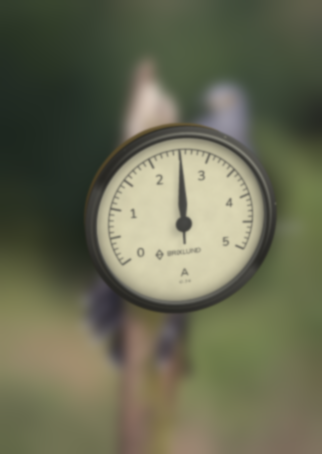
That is 2.5 A
